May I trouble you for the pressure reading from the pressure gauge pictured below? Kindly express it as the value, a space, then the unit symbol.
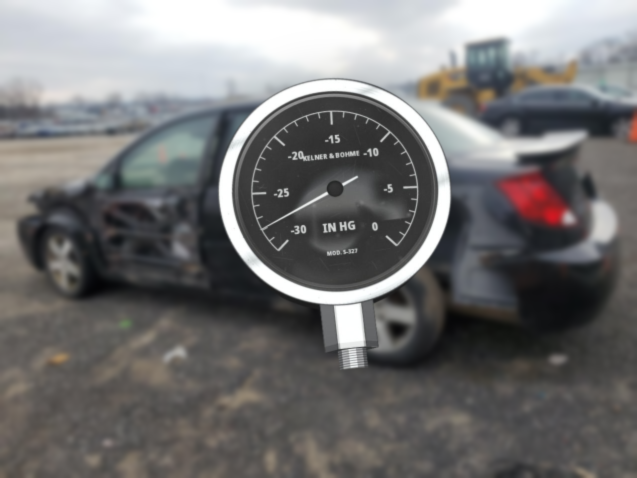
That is -28 inHg
